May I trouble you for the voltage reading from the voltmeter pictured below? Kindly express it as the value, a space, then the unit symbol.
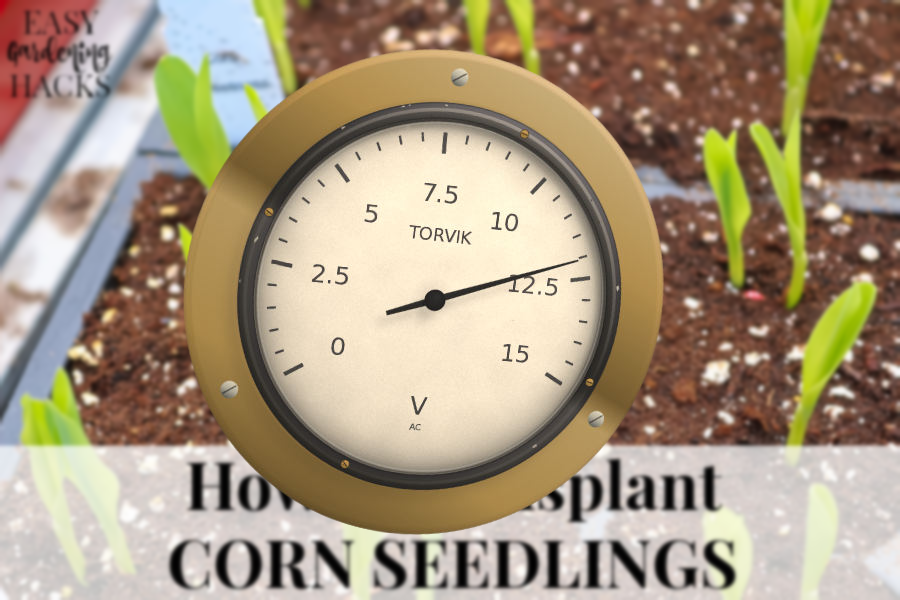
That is 12 V
